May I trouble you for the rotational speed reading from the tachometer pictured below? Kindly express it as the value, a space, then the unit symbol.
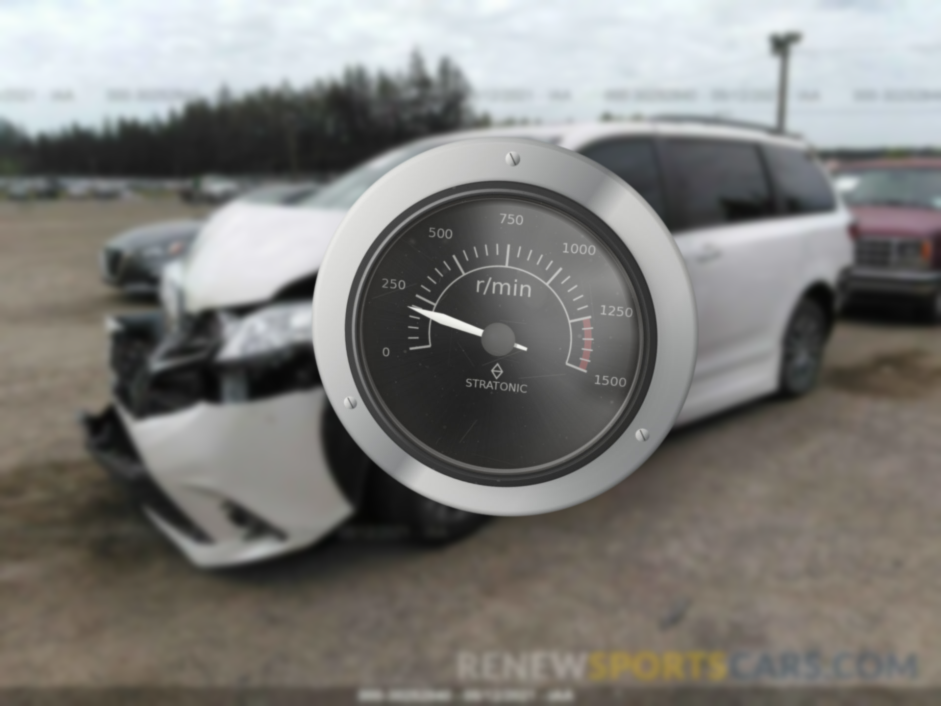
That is 200 rpm
